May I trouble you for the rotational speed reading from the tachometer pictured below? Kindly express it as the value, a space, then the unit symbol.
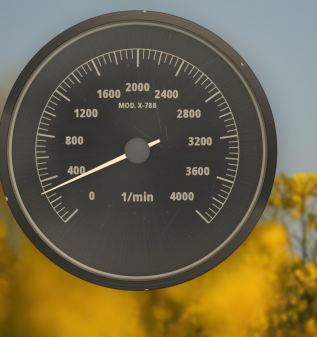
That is 300 rpm
